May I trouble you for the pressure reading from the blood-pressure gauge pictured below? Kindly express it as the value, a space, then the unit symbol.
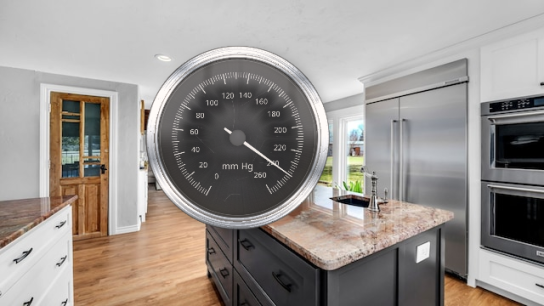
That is 240 mmHg
